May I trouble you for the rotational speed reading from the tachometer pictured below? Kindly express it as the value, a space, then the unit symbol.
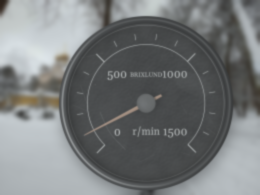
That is 100 rpm
